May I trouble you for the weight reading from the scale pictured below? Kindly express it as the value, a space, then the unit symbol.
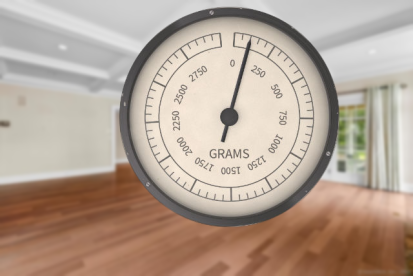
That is 100 g
